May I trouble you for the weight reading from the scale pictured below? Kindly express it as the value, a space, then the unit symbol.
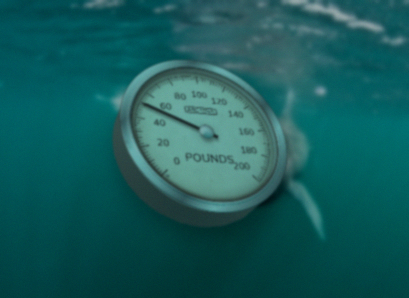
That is 50 lb
